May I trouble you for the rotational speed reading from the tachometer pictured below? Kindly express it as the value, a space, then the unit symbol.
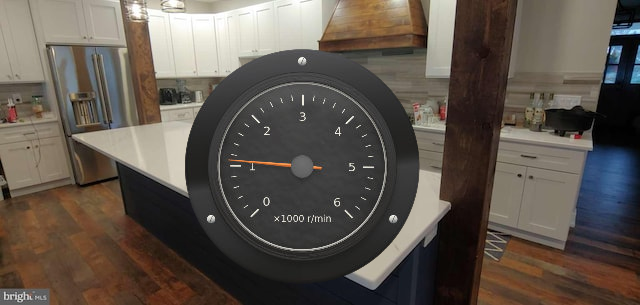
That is 1100 rpm
